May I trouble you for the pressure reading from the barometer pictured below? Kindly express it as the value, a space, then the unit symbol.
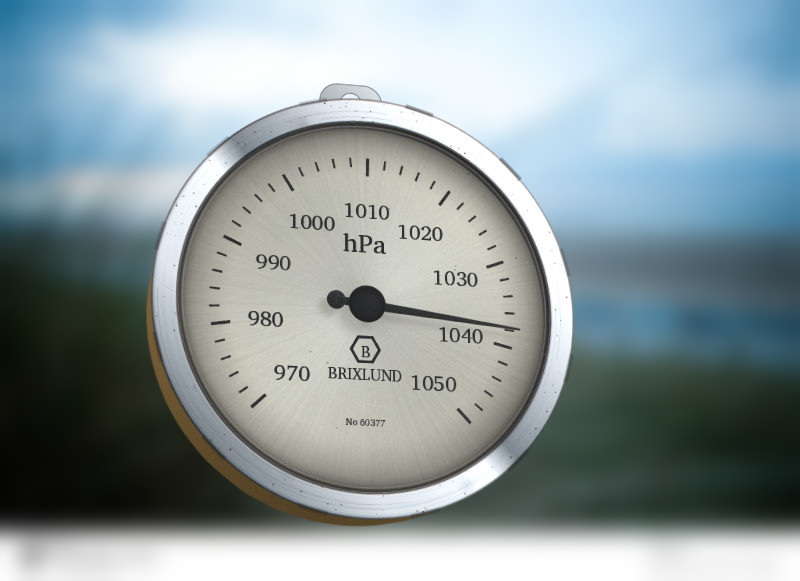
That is 1038 hPa
